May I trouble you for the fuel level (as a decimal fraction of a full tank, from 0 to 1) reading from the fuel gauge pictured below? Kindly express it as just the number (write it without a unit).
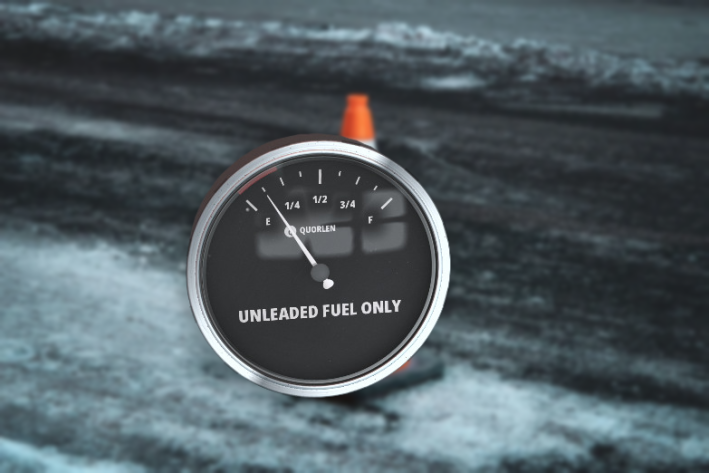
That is 0.125
